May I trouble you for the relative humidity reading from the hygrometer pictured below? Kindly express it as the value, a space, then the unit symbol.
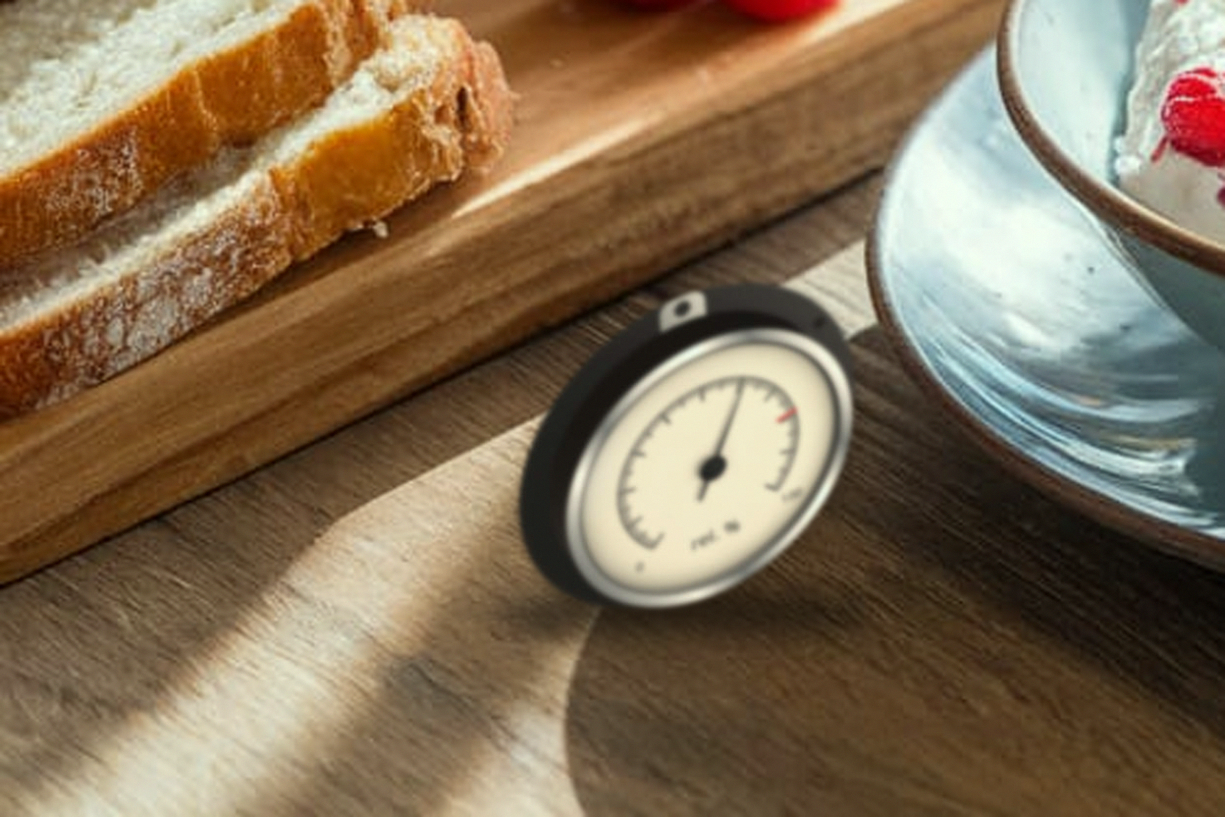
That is 60 %
